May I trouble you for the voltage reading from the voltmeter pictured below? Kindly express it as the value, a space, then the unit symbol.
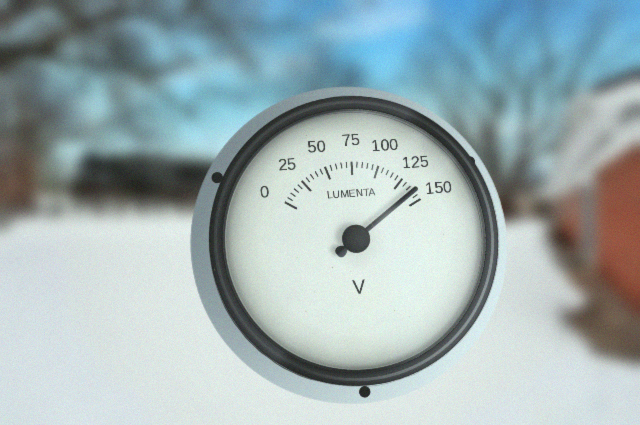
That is 140 V
